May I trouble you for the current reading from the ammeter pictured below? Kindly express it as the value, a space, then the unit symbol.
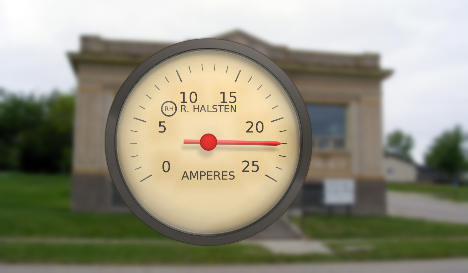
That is 22 A
